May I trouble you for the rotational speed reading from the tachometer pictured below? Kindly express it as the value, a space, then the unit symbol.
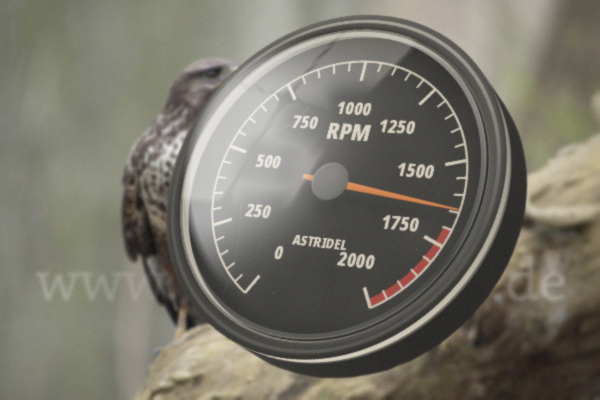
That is 1650 rpm
